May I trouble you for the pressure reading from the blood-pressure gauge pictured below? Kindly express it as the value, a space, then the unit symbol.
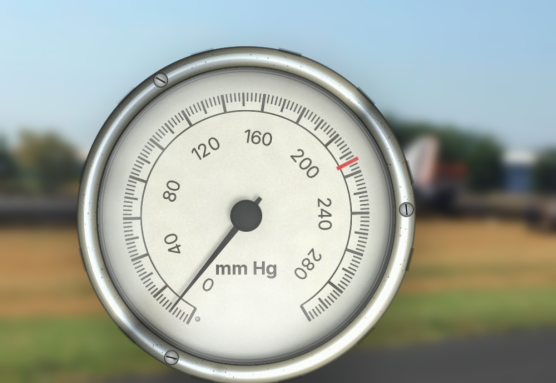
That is 10 mmHg
